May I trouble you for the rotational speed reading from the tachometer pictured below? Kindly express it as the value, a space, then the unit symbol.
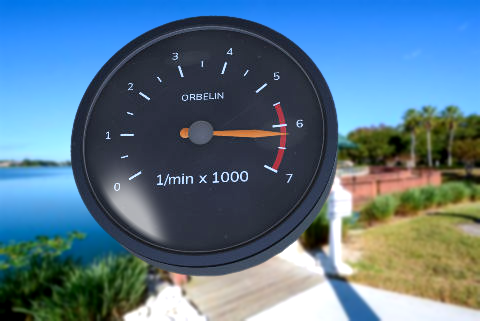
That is 6250 rpm
